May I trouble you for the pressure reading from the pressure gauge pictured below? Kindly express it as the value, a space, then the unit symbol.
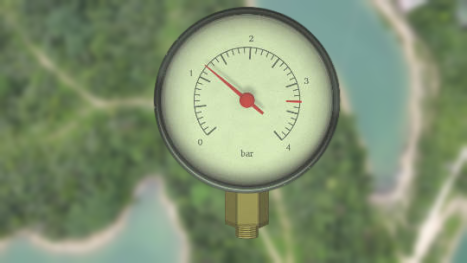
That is 1.2 bar
